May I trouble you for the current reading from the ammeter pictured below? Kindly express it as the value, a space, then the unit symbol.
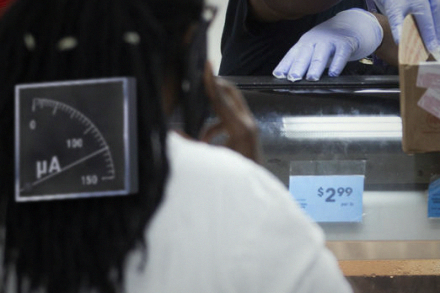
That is 125 µA
